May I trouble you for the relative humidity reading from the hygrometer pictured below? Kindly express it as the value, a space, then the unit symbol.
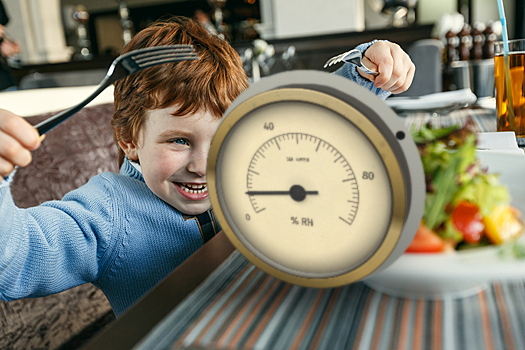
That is 10 %
